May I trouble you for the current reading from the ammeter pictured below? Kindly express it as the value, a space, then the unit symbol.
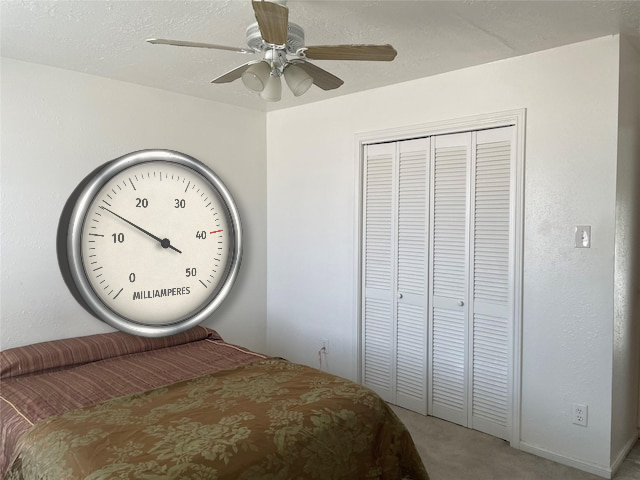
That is 14 mA
